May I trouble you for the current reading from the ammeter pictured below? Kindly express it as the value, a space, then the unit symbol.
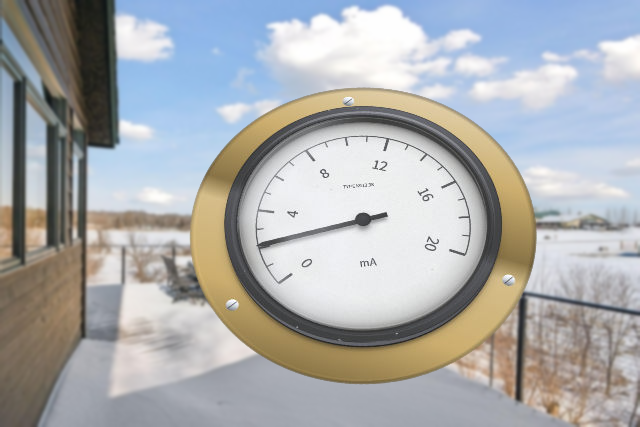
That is 2 mA
